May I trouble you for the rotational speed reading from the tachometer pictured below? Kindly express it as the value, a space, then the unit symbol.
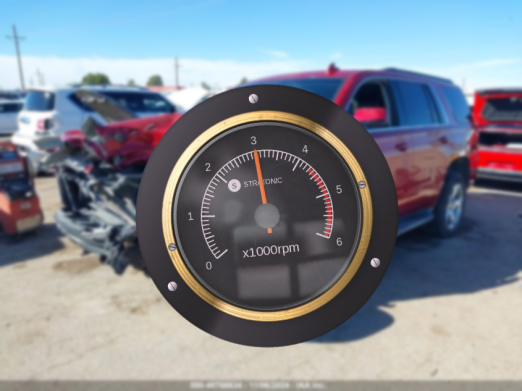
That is 3000 rpm
